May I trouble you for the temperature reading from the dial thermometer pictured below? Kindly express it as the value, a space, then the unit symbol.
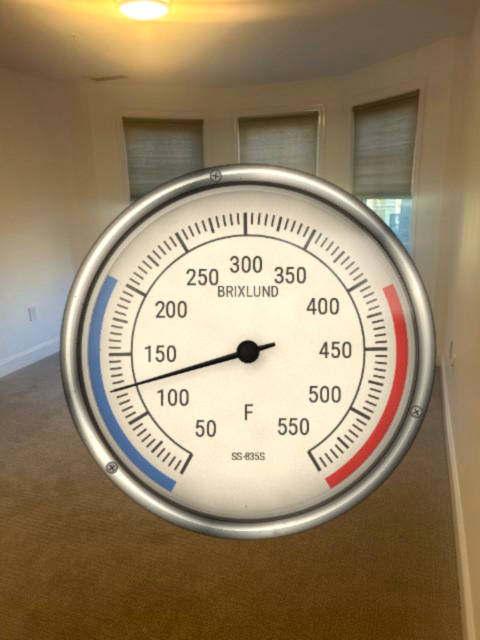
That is 125 °F
